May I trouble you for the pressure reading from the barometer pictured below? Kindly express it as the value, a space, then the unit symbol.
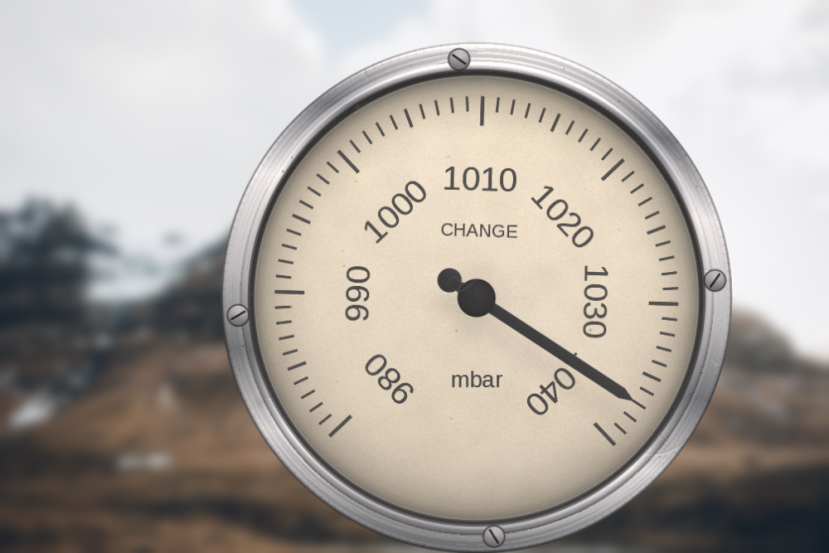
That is 1037 mbar
